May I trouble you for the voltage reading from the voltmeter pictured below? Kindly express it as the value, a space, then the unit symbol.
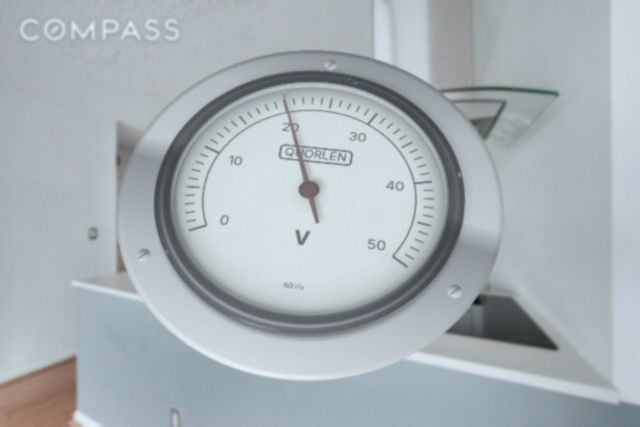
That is 20 V
